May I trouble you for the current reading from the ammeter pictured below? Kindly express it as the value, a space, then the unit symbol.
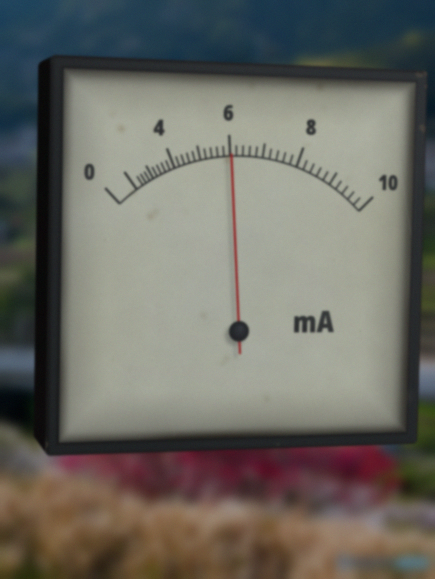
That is 6 mA
